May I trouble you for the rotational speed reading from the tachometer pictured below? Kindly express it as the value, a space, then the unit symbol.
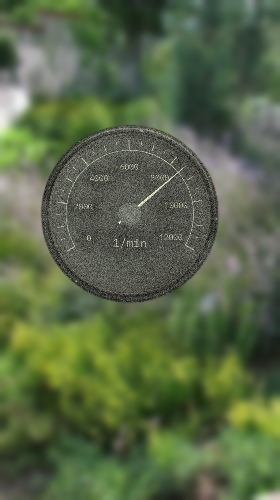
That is 8500 rpm
